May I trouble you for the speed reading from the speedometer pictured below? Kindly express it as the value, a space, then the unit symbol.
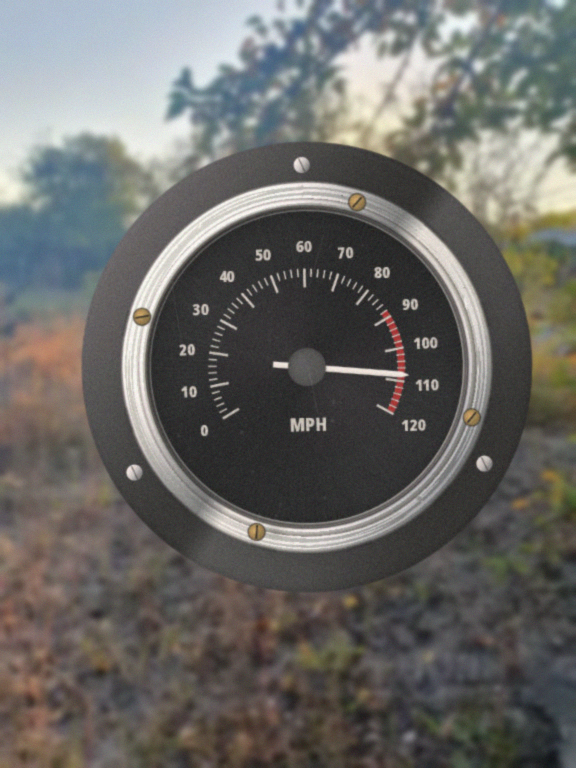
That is 108 mph
